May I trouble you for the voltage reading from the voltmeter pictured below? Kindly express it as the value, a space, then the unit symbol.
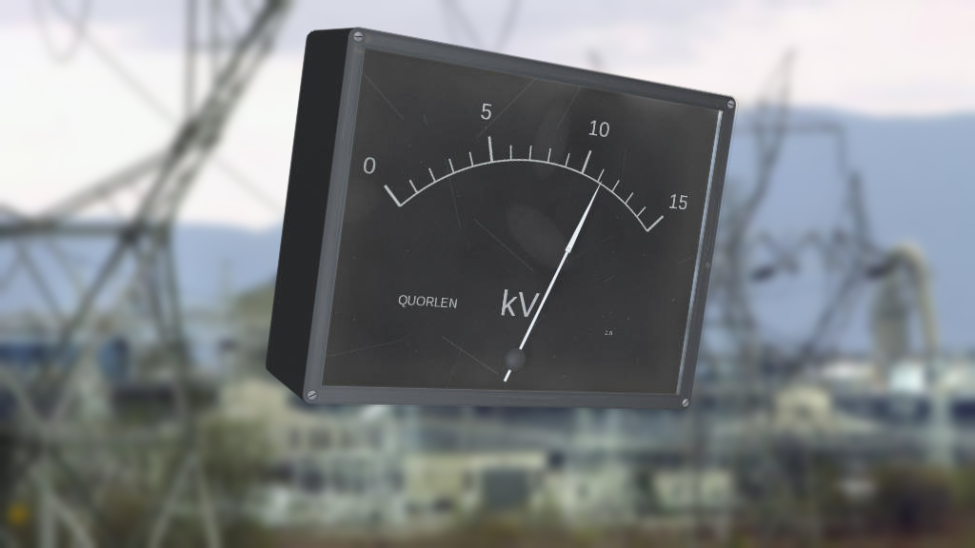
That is 11 kV
